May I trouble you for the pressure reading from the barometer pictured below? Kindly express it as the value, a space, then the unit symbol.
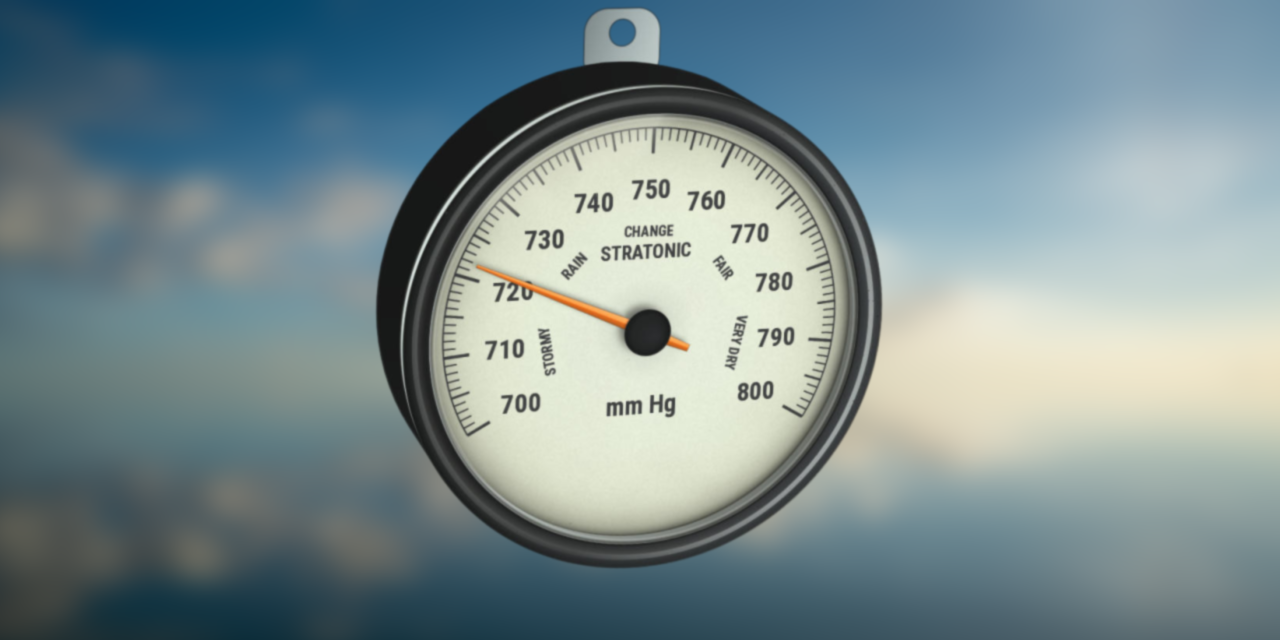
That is 722 mmHg
